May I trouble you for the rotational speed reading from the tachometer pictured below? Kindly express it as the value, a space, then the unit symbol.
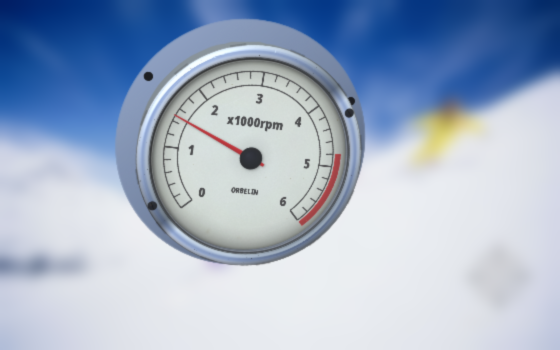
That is 1500 rpm
